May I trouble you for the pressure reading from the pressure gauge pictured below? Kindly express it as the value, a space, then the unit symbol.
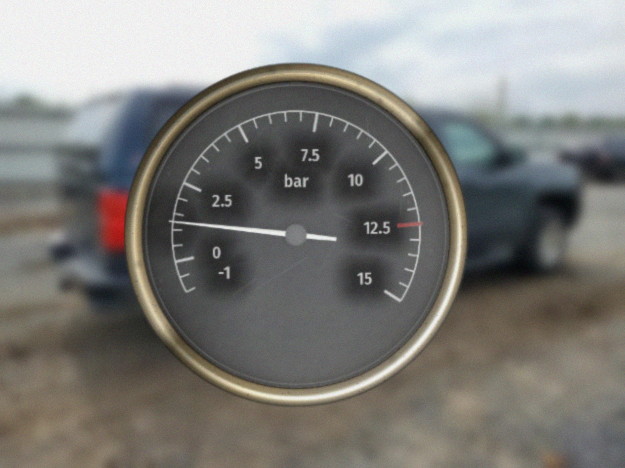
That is 1.25 bar
